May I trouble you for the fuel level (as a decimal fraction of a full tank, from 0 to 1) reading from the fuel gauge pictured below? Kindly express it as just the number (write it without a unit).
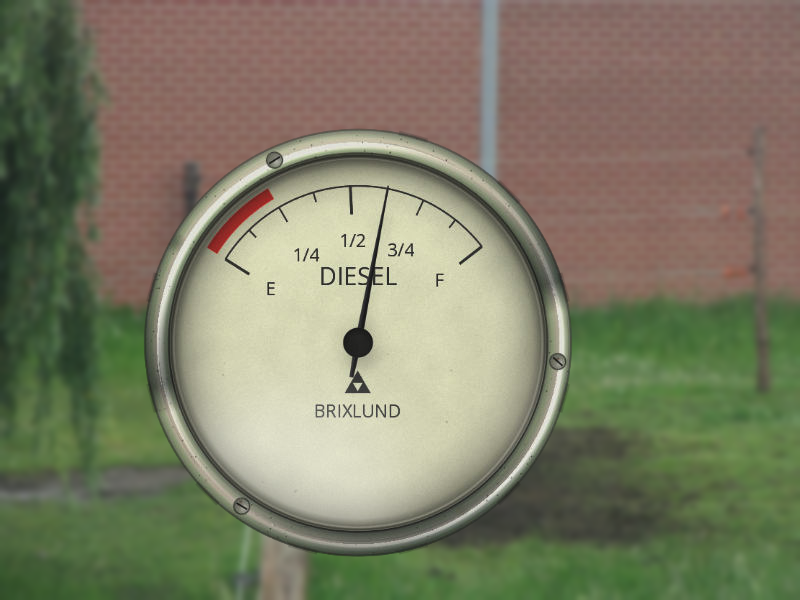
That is 0.625
